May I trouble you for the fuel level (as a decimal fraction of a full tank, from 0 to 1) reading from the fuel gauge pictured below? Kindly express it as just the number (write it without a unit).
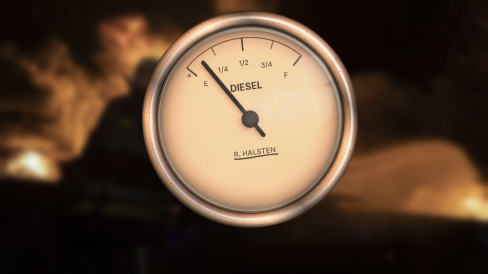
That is 0.125
